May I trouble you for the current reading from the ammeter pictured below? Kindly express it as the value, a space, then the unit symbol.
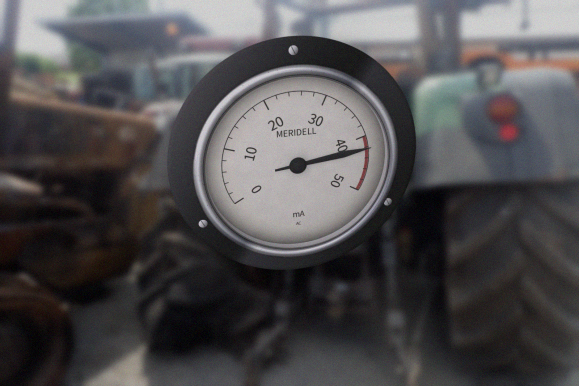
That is 42 mA
